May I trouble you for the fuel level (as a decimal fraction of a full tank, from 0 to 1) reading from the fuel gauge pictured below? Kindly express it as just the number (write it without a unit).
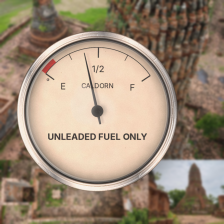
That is 0.375
